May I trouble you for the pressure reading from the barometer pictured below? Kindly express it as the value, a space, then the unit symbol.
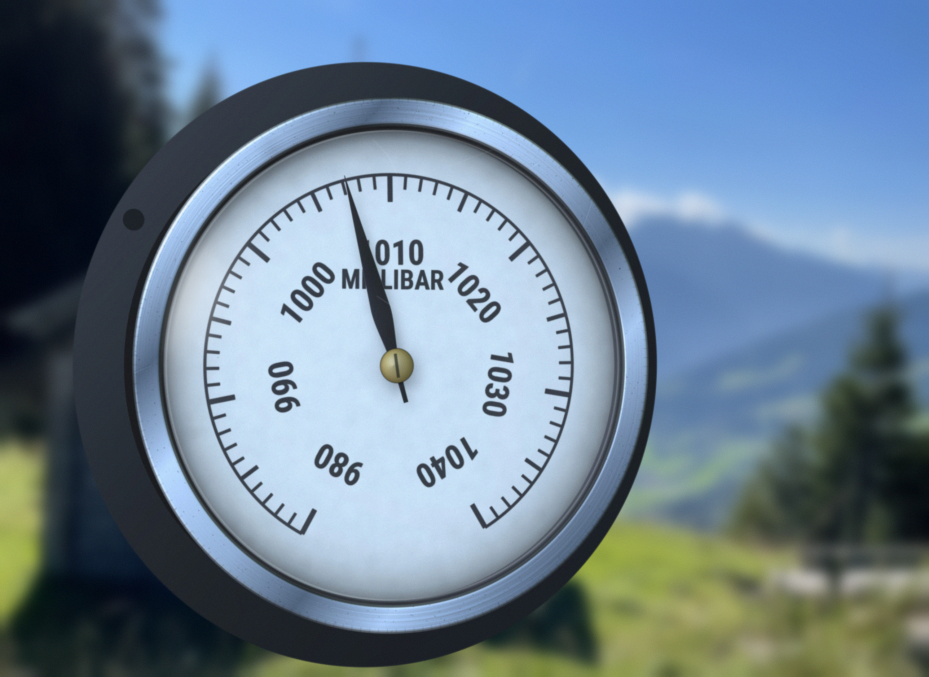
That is 1007 mbar
